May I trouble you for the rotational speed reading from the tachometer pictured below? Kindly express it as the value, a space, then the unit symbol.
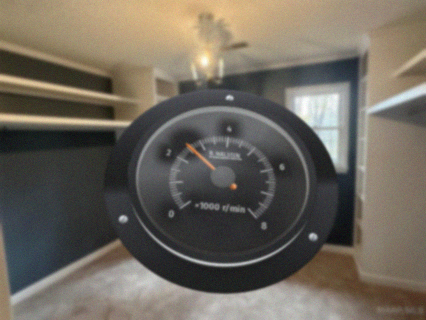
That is 2500 rpm
